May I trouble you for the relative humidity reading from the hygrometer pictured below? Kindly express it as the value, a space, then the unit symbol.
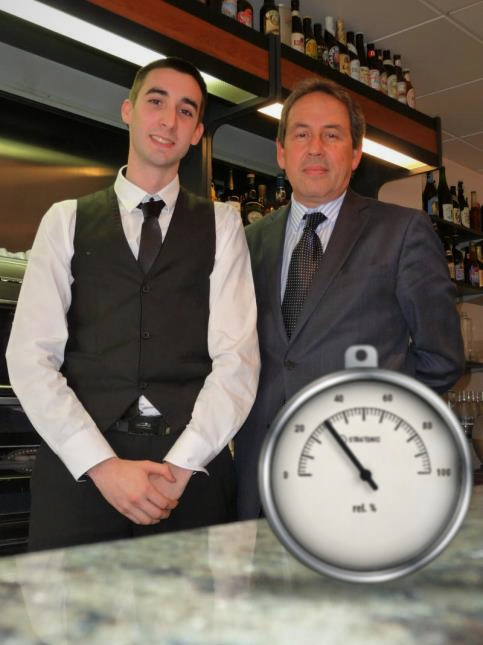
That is 30 %
